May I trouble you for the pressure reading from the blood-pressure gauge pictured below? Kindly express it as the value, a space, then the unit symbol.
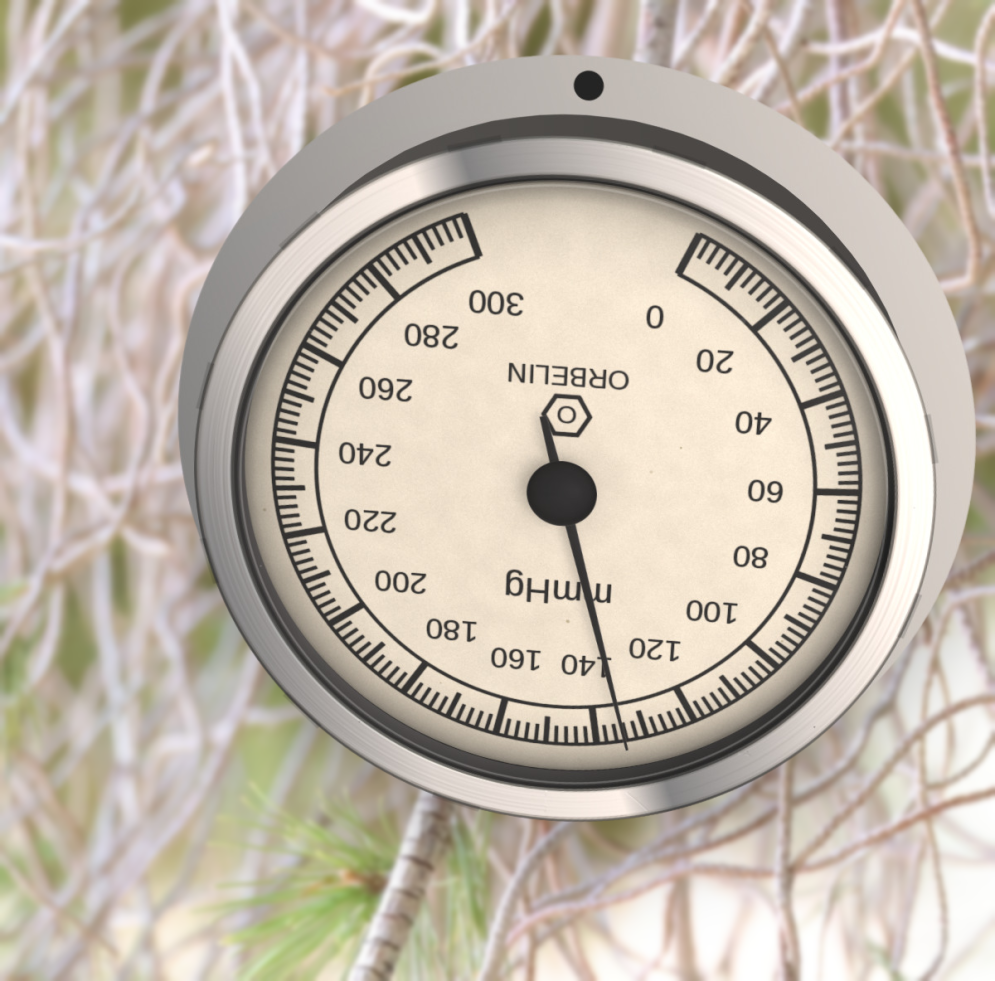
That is 134 mmHg
